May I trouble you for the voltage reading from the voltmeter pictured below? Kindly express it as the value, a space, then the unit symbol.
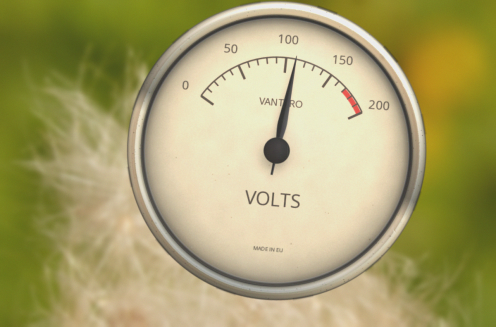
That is 110 V
